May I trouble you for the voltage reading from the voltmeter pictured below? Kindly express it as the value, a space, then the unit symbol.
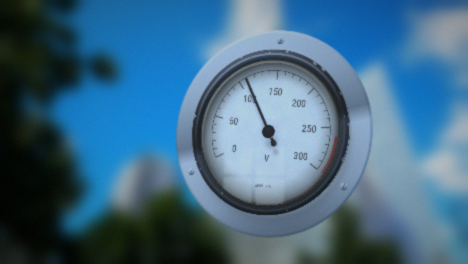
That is 110 V
